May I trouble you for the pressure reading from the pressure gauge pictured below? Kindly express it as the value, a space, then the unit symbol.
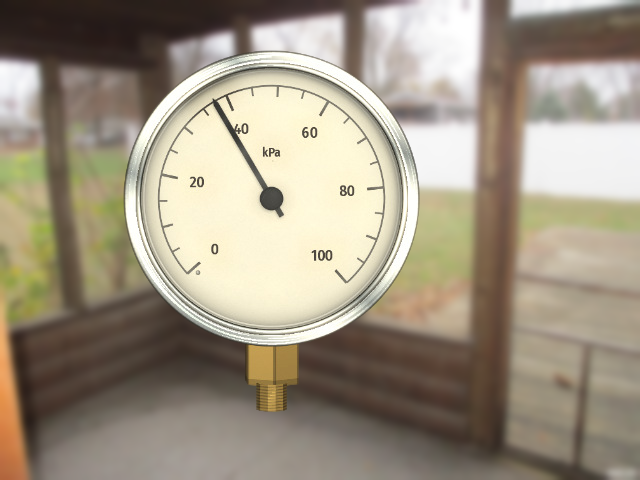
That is 37.5 kPa
